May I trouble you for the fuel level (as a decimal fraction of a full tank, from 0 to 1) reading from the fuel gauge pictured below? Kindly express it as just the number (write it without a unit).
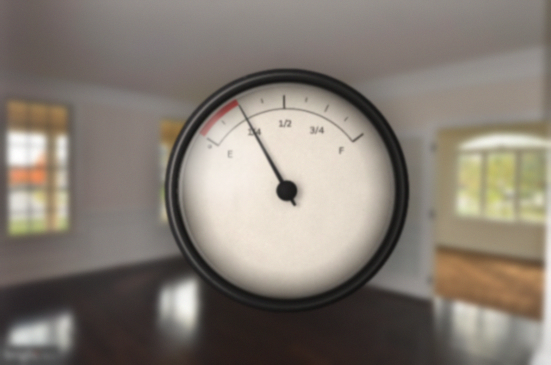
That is 0.25
